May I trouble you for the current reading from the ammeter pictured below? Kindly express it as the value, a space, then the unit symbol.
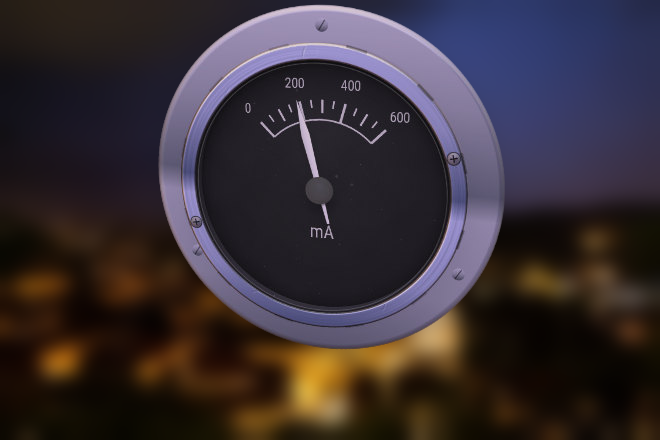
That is 200 mA
